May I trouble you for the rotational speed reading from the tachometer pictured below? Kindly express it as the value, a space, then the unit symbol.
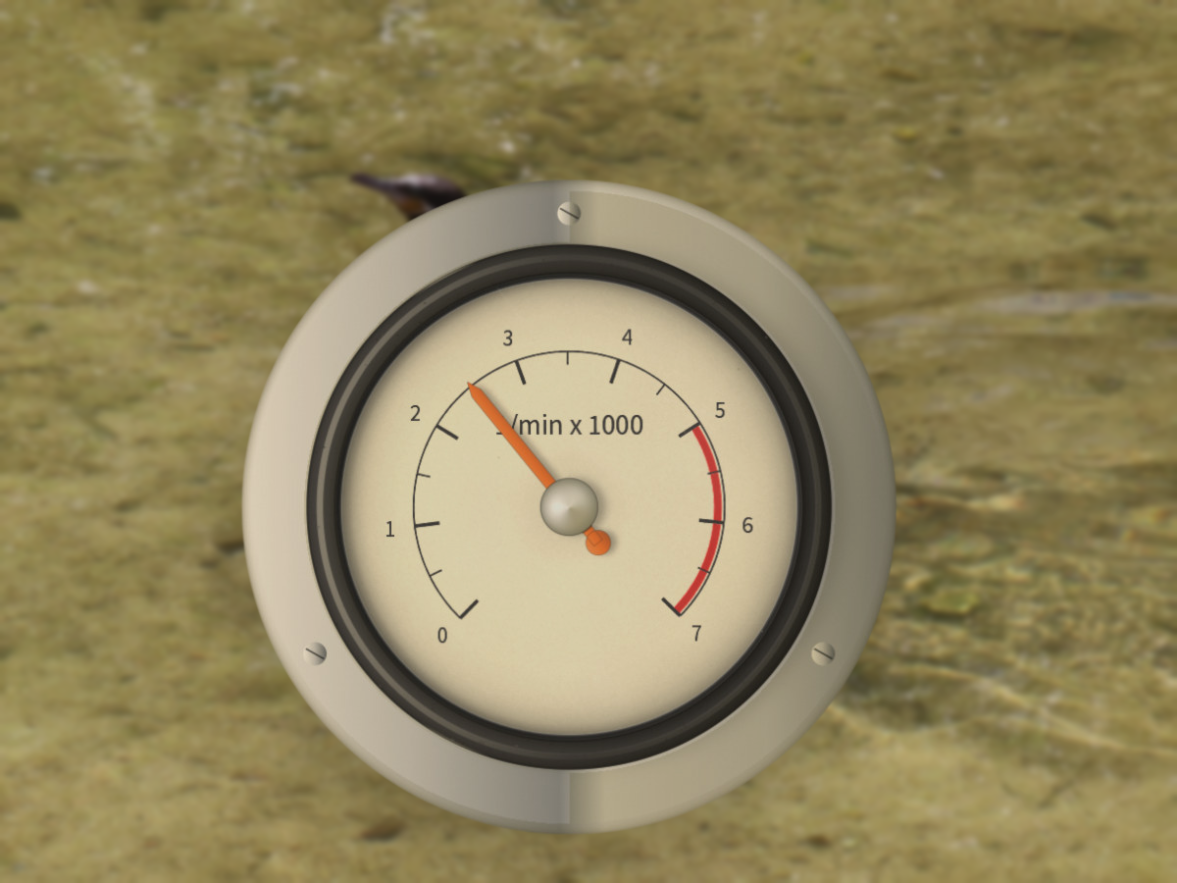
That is 2500 rpm
